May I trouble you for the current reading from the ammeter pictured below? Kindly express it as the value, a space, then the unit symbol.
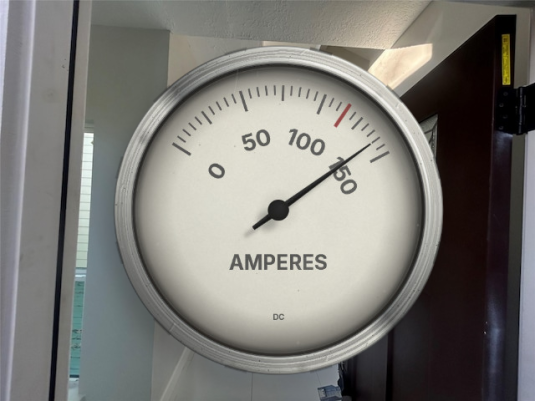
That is 140 A
